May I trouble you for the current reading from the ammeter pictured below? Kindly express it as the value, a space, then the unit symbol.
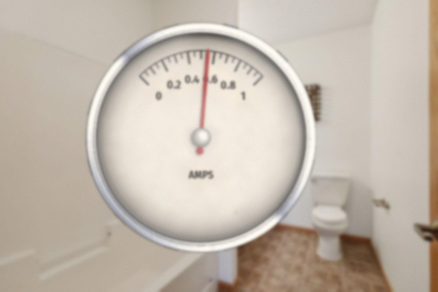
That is 0.55 A
